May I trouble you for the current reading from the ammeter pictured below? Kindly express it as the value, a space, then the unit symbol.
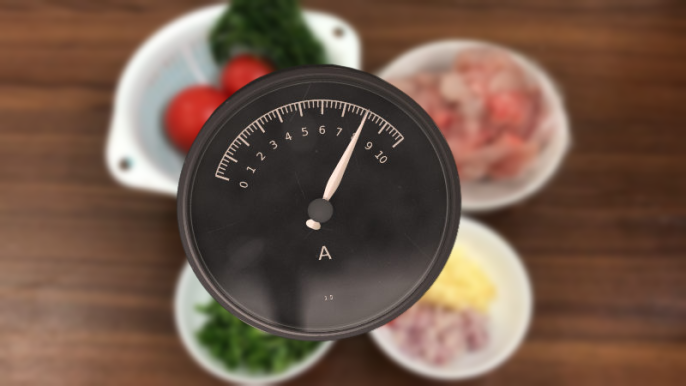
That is 8 A
